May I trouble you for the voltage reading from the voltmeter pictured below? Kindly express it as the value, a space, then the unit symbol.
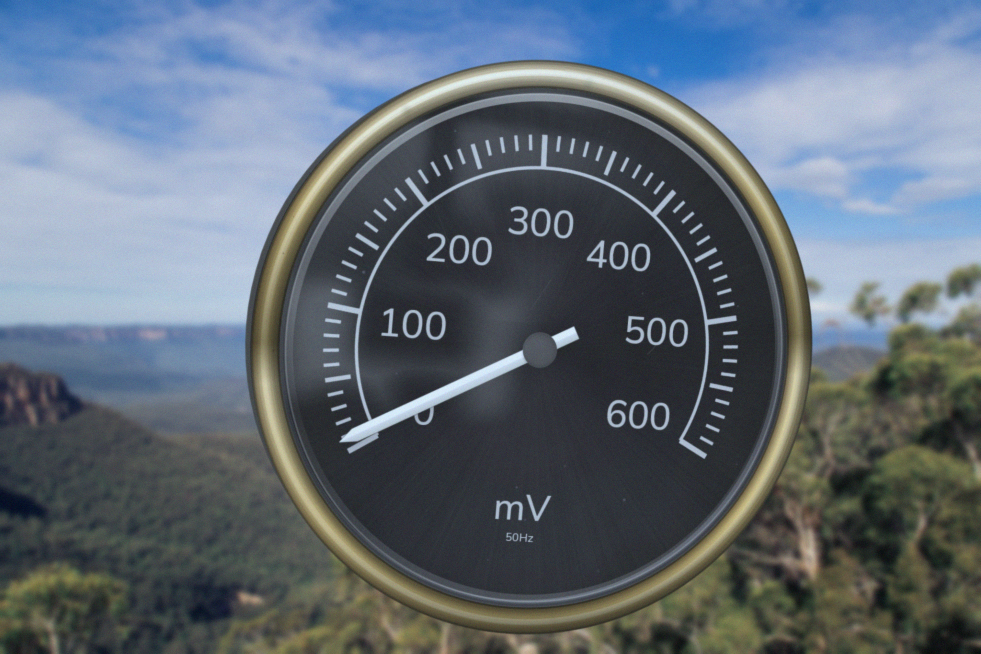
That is 10 mV
